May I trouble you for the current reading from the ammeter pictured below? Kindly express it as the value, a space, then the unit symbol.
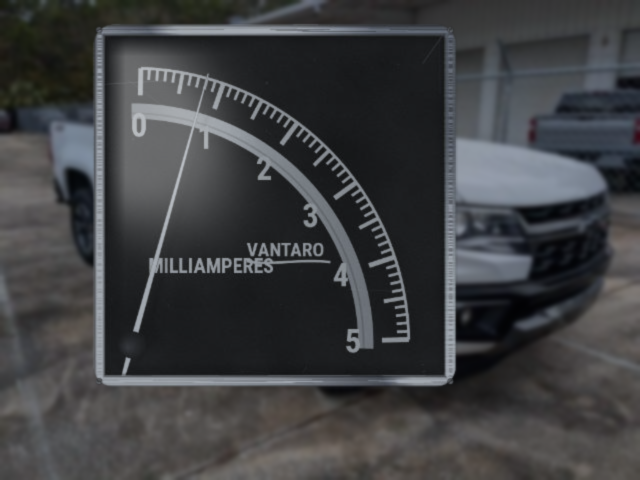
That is 0.8 mA
